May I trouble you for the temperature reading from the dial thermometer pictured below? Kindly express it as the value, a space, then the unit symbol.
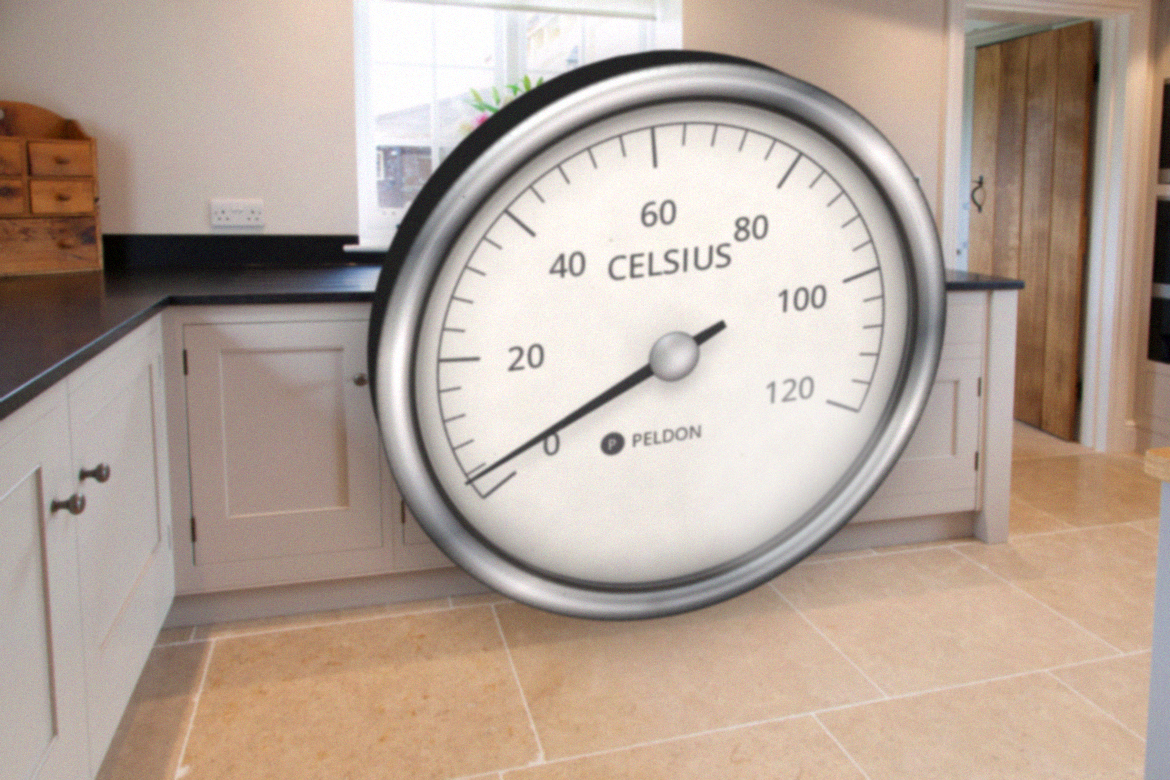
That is 4 °C
